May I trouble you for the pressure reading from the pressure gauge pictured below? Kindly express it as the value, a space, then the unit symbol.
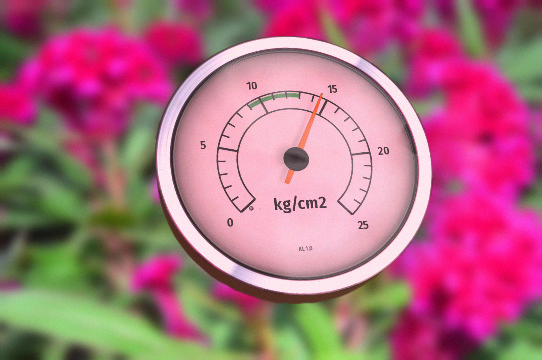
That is 14.5 kg/cm²
